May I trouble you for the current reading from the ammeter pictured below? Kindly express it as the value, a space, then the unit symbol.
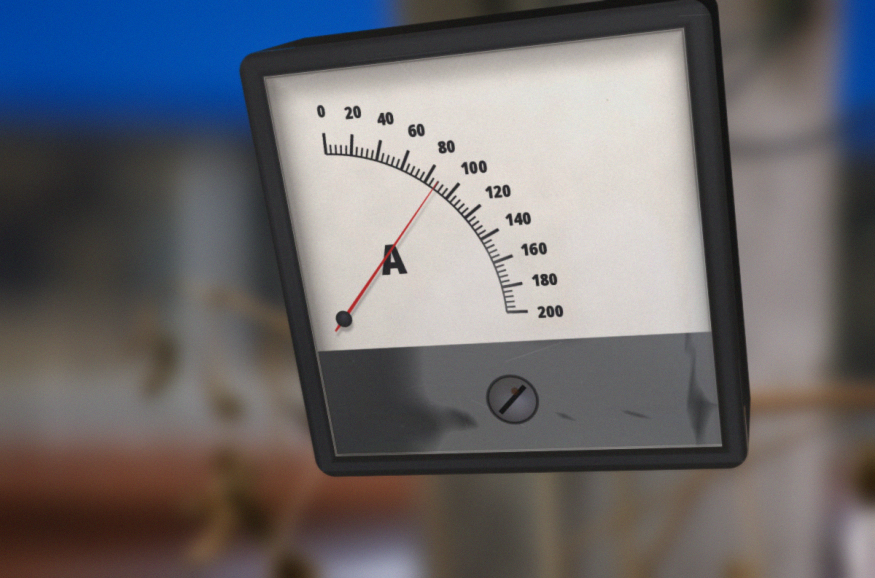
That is 88 A
